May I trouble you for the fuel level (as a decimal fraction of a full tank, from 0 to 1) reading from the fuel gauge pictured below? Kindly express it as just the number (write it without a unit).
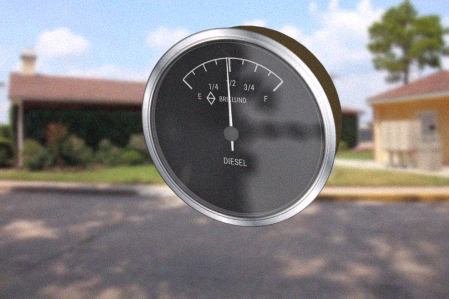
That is 0.5
